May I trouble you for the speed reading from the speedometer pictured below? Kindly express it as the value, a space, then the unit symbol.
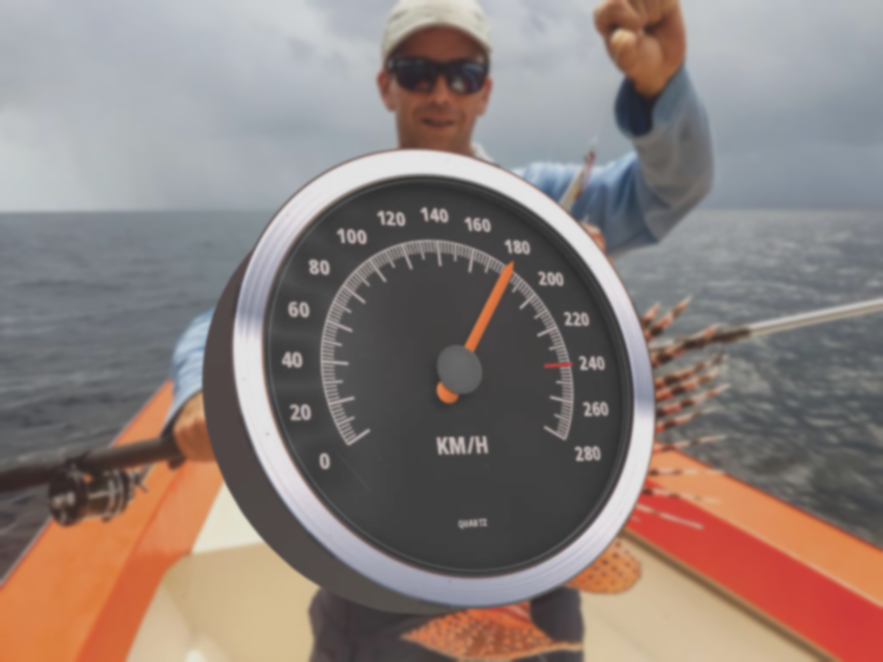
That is 180 km/h
